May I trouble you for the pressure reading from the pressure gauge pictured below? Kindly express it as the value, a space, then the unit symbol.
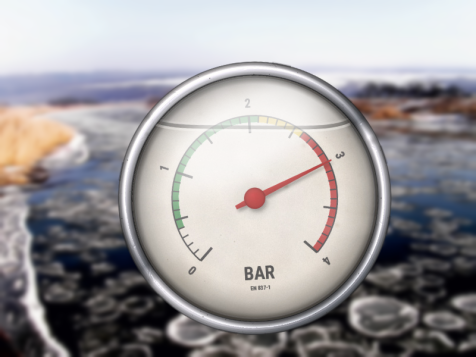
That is 3 bar
